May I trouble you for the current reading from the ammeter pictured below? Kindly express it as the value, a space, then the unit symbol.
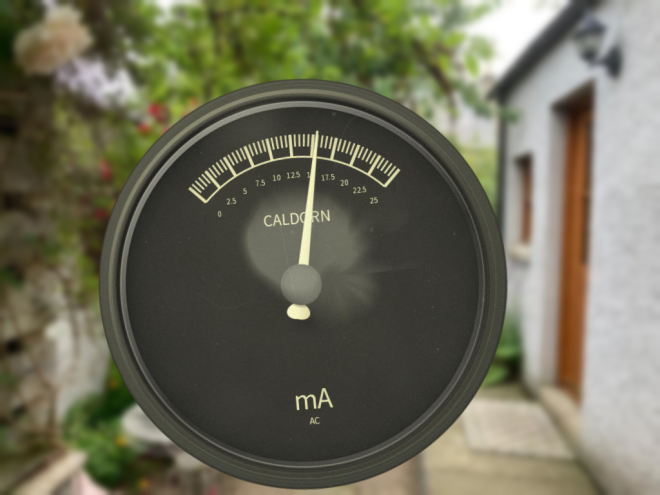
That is 15.5 mA
